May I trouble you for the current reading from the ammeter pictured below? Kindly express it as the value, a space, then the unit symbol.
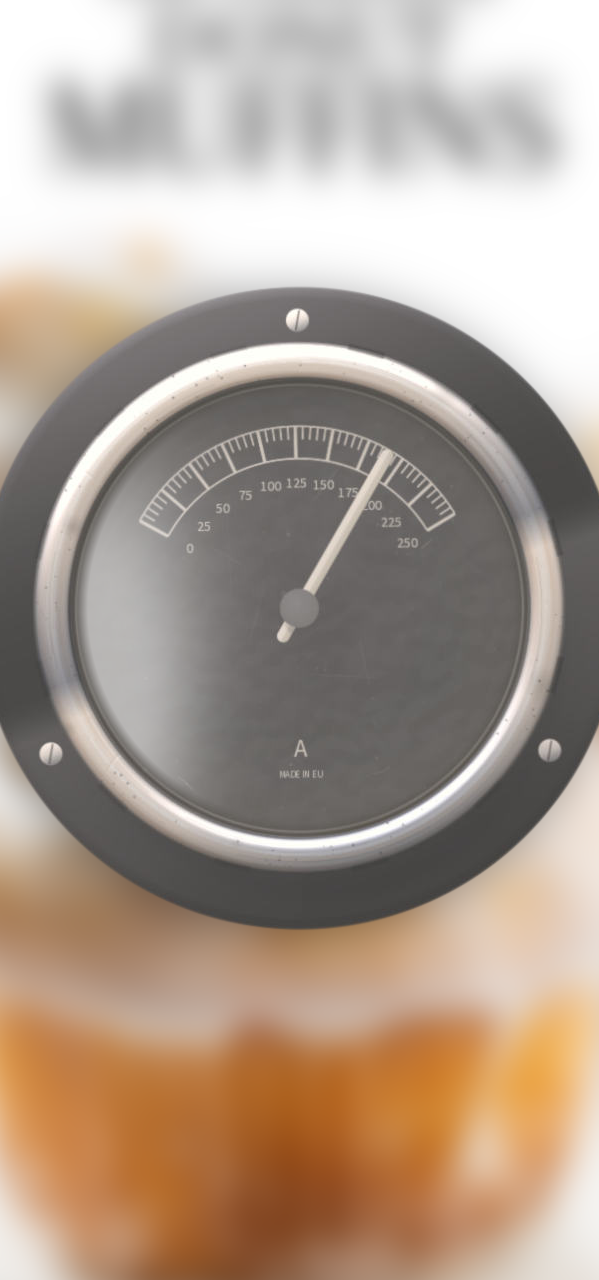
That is 190 A
